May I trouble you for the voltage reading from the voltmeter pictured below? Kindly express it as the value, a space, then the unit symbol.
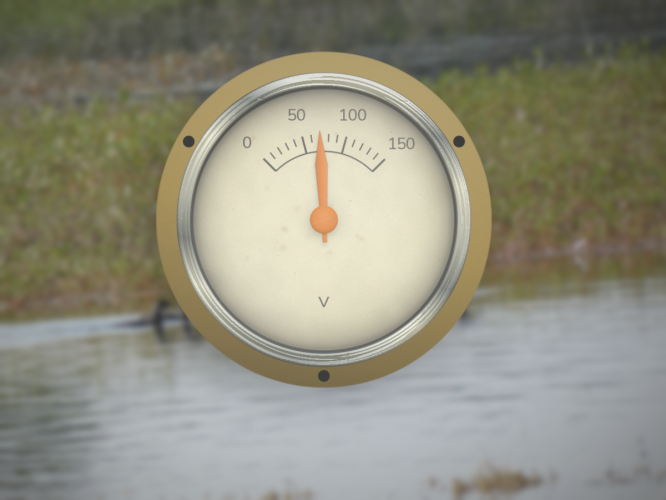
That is 70 V
